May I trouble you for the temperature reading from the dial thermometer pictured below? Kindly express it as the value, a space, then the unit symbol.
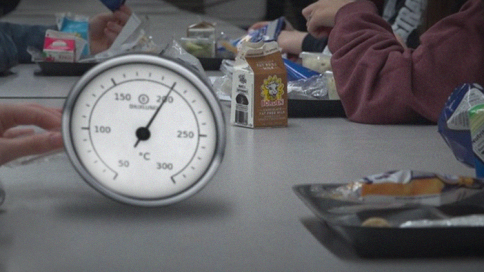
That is 200 °C
